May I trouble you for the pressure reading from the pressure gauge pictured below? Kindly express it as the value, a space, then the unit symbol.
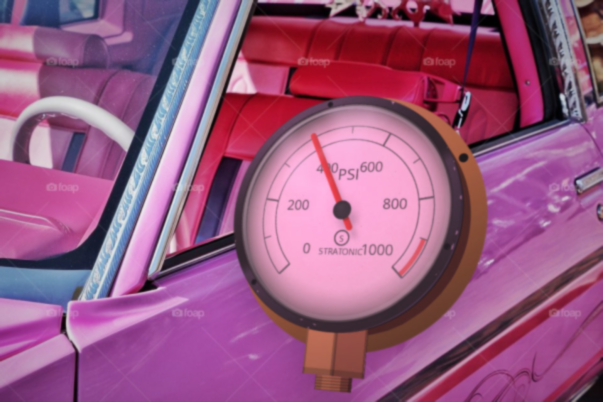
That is 400 psi
